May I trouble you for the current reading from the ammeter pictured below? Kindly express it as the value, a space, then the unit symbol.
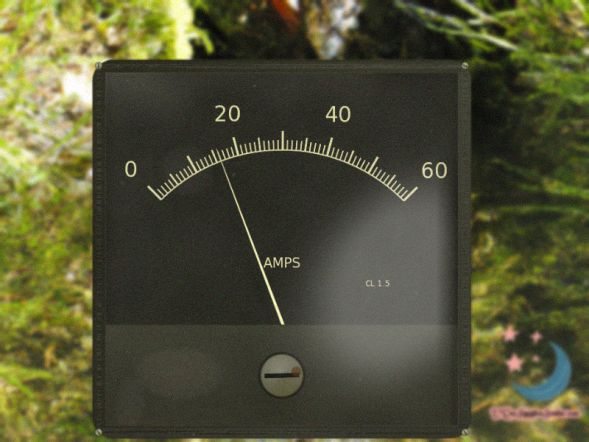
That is 16 A
